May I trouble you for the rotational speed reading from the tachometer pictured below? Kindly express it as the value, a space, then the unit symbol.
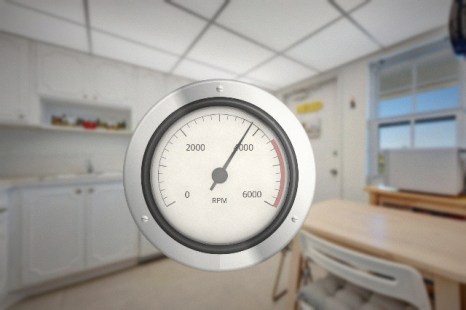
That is 3800 rpm
